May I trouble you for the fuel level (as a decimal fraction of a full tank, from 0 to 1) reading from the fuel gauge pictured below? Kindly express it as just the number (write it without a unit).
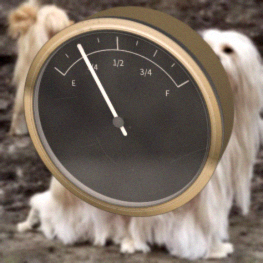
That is 0.25
